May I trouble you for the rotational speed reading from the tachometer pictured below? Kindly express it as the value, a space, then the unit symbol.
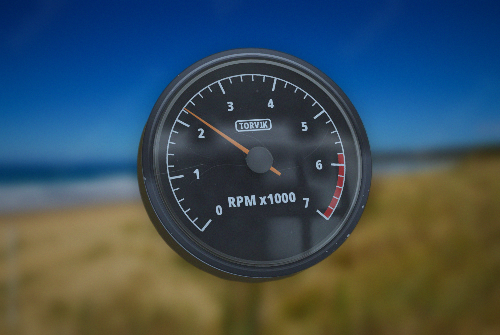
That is 2200 rpm
